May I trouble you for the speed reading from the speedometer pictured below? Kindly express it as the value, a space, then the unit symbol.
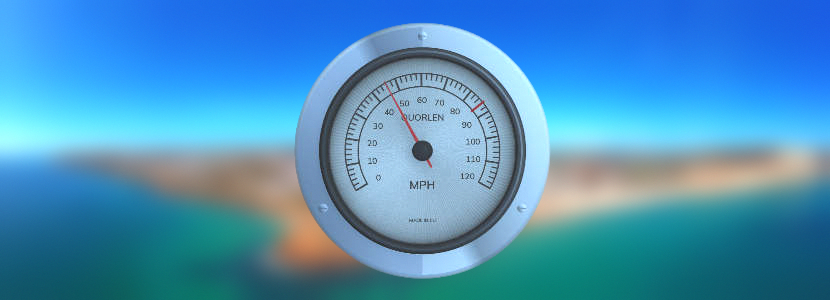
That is 46 mph
